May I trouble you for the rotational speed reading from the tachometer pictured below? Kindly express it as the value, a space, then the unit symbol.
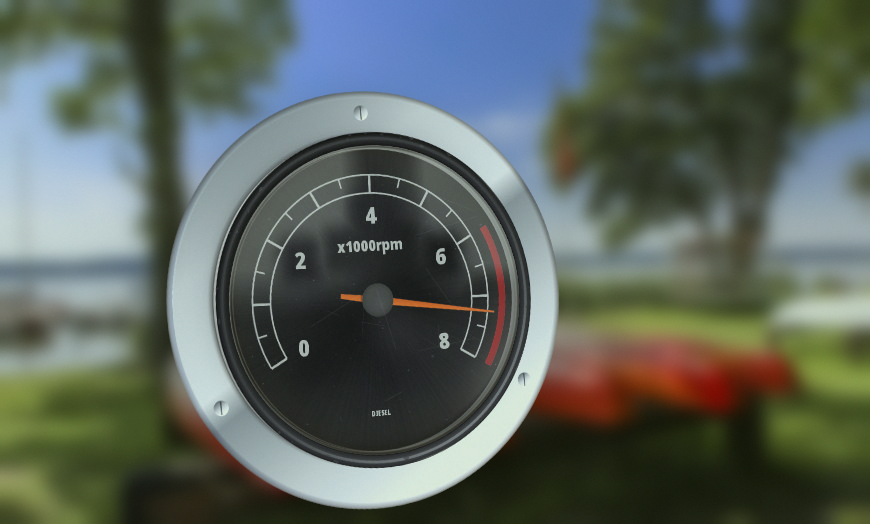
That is 7250 rpm
